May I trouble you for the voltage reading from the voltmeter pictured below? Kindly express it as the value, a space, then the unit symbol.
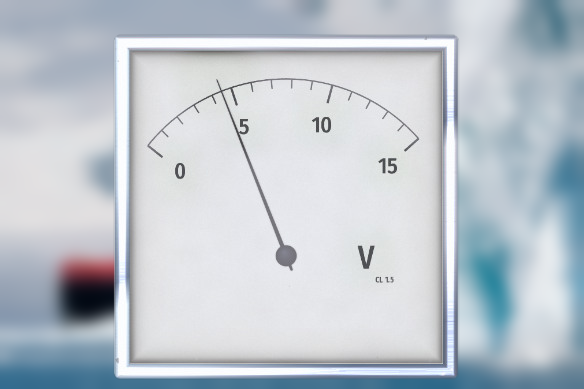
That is 4.5 V
